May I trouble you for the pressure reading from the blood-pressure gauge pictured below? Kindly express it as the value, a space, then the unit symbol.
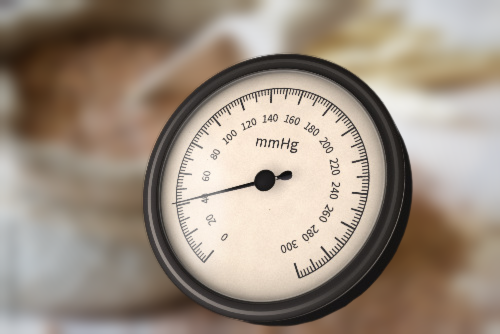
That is 40 mmHg
